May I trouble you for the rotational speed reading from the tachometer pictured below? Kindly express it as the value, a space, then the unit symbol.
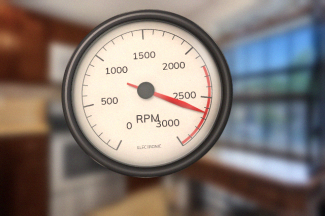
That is 2650 rpm
